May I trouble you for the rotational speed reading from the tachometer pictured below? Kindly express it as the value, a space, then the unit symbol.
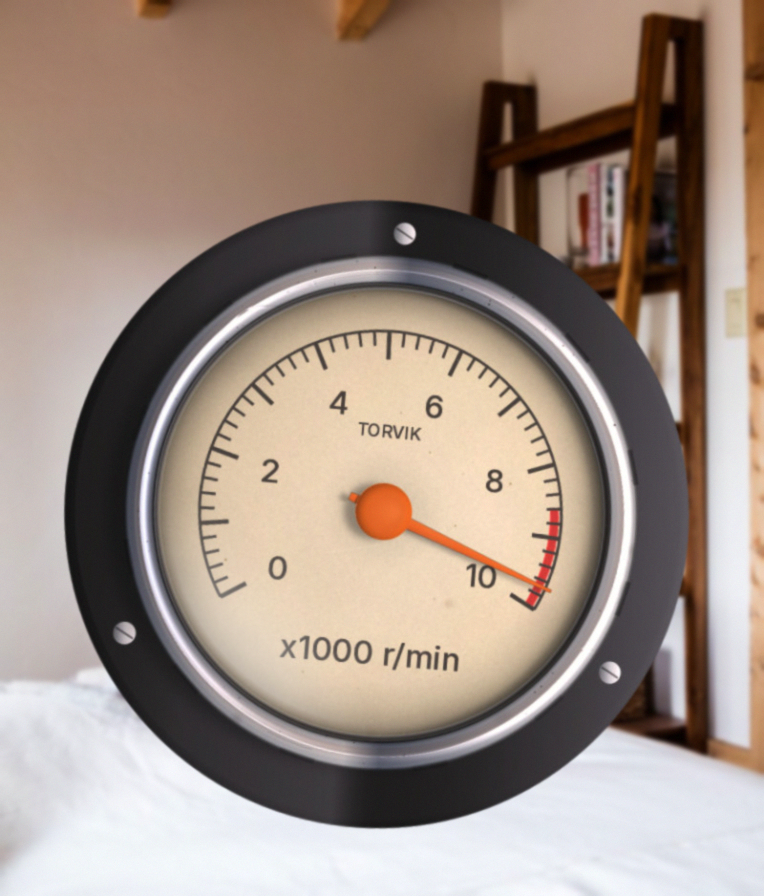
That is 9700 rpm
